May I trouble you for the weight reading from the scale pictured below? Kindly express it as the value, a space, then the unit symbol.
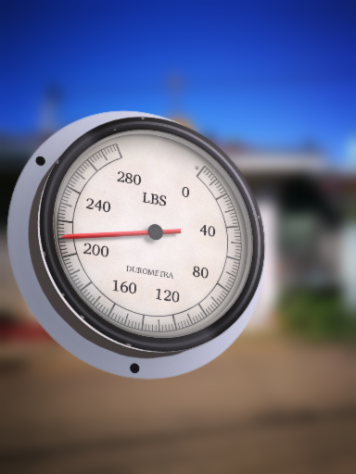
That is 210 lb
